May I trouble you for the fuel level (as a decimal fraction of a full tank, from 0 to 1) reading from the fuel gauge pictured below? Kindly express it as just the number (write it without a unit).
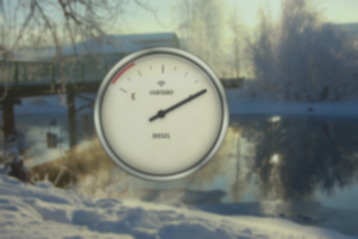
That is 1
